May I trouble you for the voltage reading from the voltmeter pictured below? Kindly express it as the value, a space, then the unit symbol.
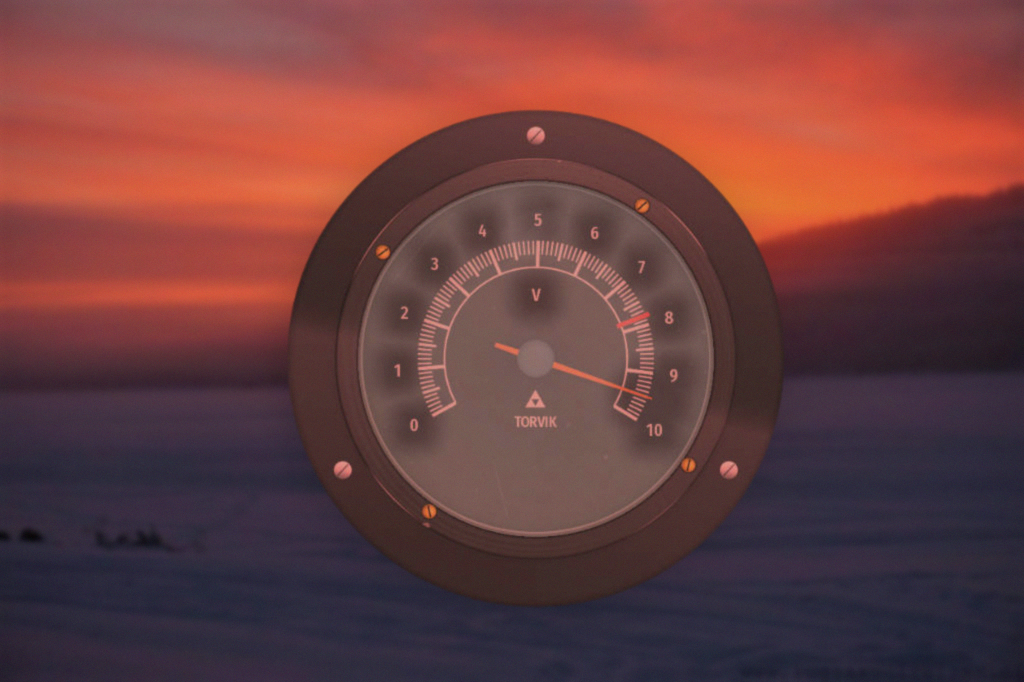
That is 9.5 V
